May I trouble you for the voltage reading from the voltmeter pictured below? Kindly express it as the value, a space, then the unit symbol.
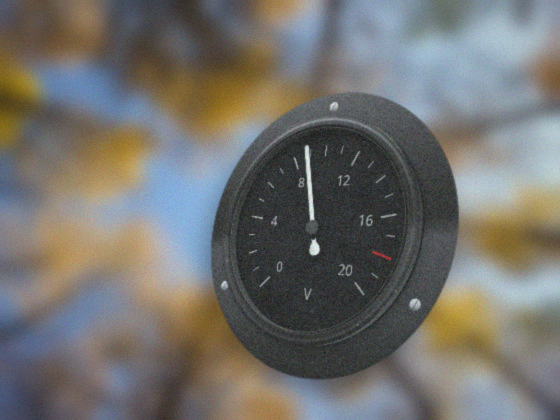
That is 9 V
